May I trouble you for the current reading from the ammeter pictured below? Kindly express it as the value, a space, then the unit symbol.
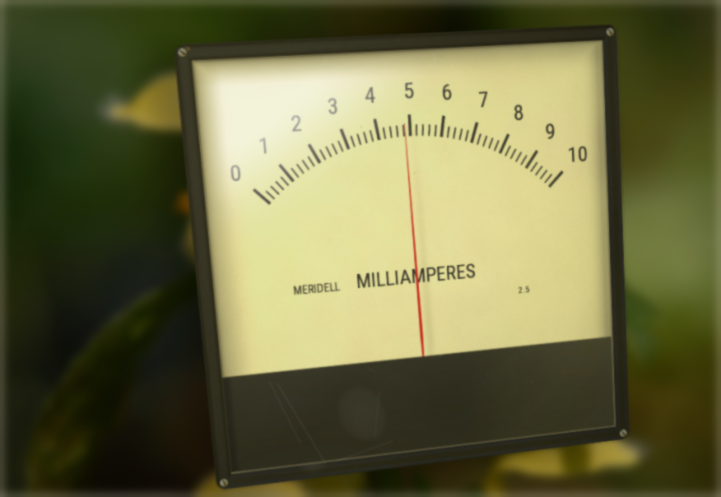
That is 4.8 mA
